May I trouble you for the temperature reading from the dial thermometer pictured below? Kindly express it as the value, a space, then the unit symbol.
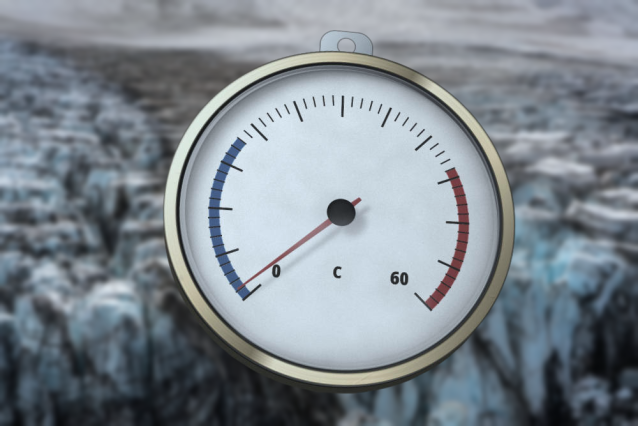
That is 1 °C
